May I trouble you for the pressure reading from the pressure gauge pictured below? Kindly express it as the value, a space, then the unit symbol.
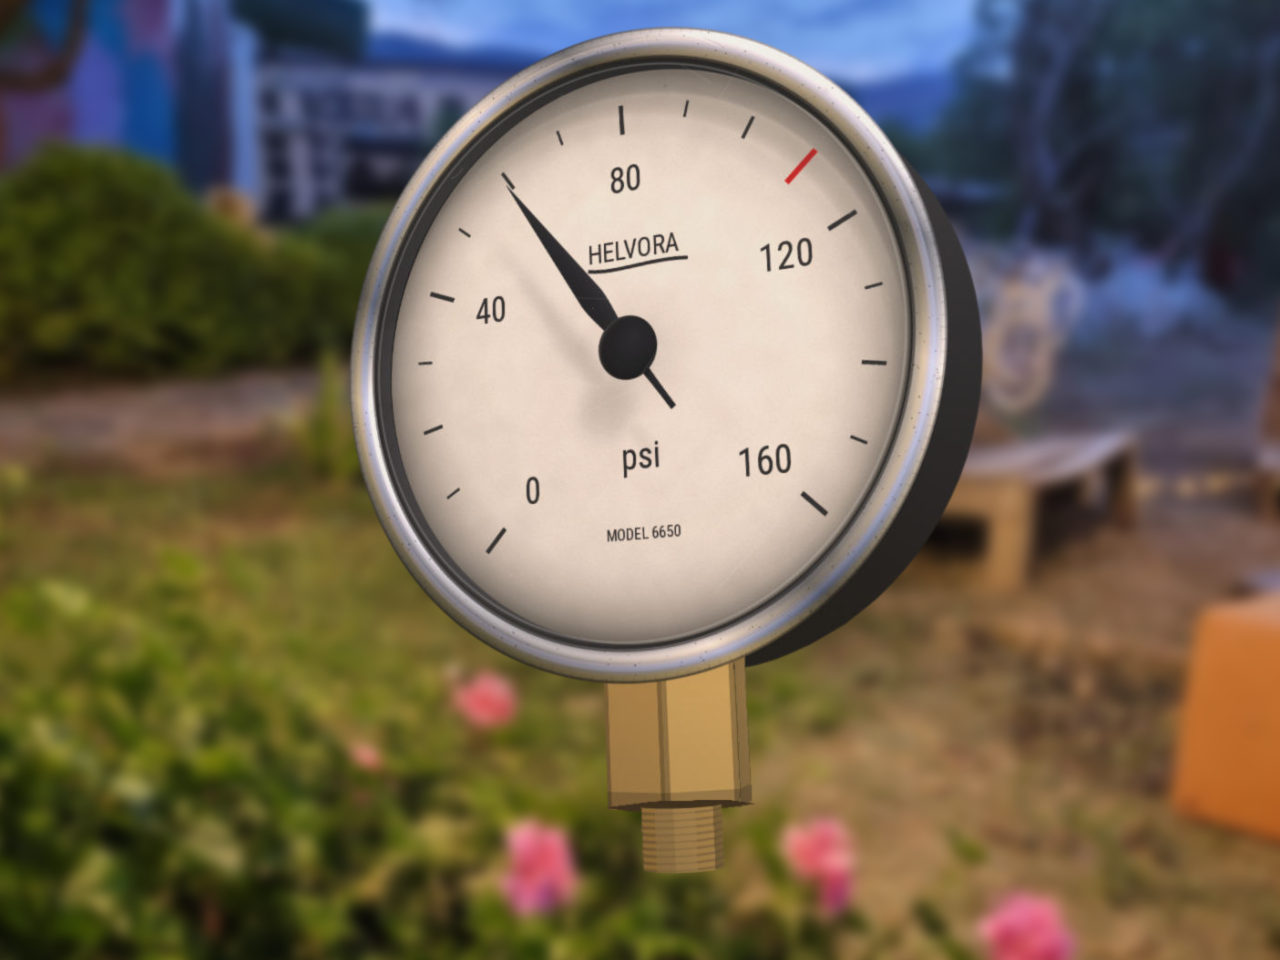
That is 60 psi
